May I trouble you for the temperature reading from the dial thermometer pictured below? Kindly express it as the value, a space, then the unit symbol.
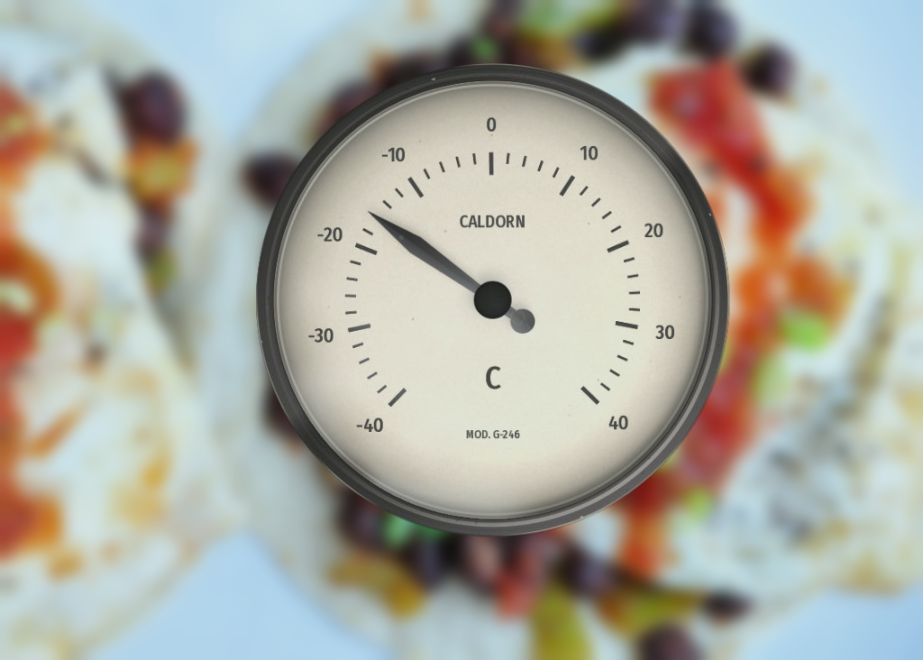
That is -16 °C
